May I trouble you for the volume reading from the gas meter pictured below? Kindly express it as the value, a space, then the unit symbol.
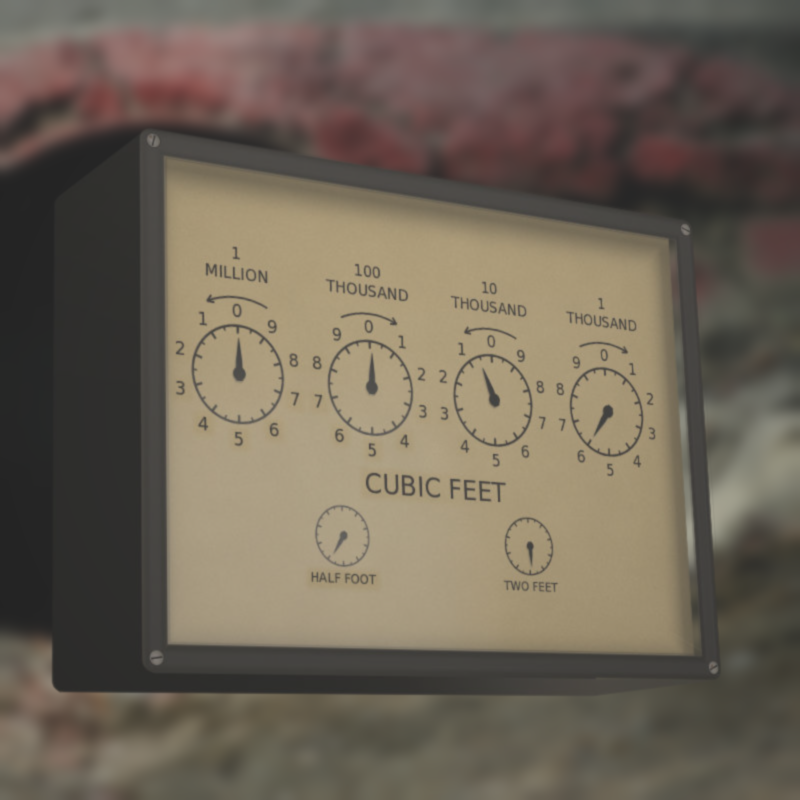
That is 600 ft³
